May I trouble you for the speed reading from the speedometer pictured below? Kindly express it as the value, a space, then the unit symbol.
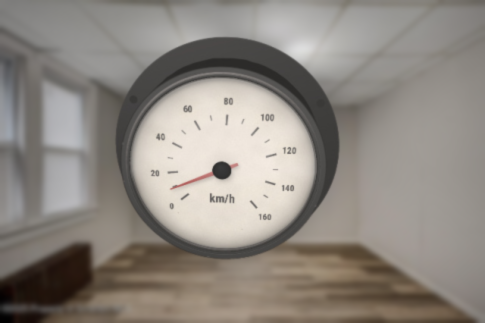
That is 10 km/h
